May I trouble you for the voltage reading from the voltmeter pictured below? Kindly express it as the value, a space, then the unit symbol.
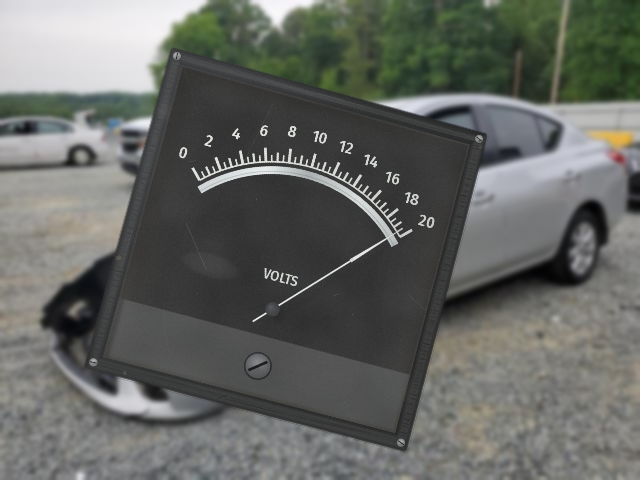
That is 19.5 V
